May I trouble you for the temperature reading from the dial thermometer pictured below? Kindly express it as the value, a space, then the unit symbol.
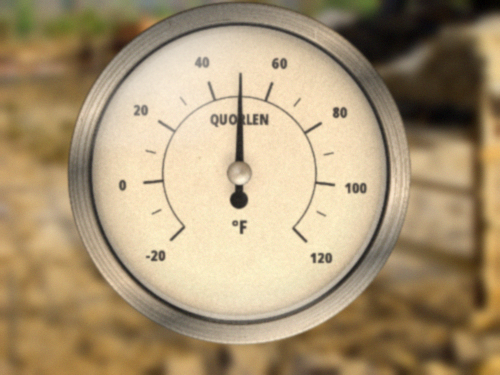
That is 50 °F
